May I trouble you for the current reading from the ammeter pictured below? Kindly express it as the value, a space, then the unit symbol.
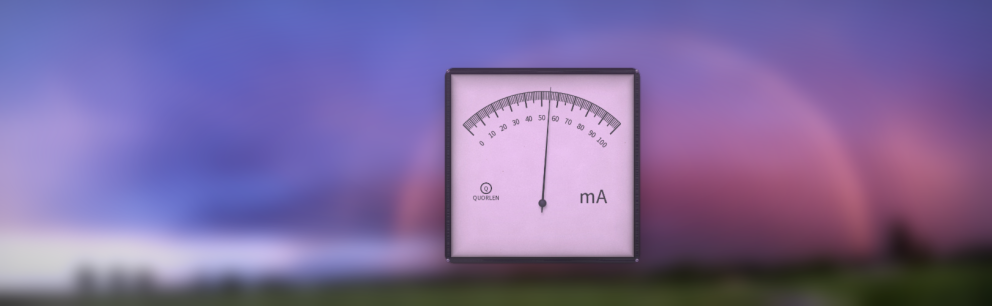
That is 55 mA
